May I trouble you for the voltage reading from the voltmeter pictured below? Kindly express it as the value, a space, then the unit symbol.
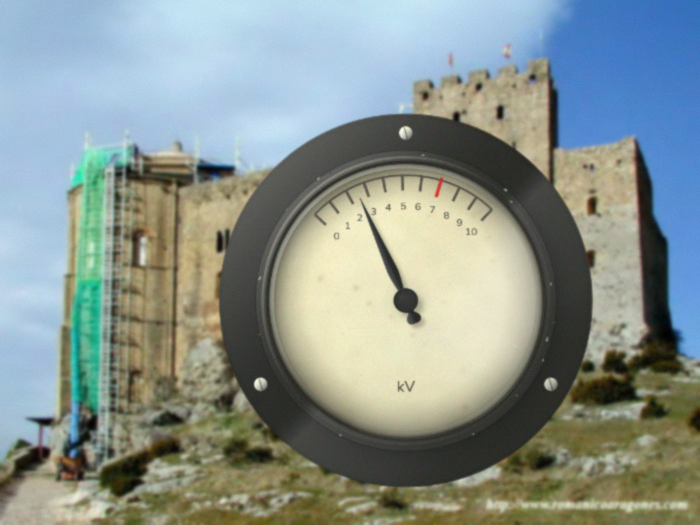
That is 2.5 kV
